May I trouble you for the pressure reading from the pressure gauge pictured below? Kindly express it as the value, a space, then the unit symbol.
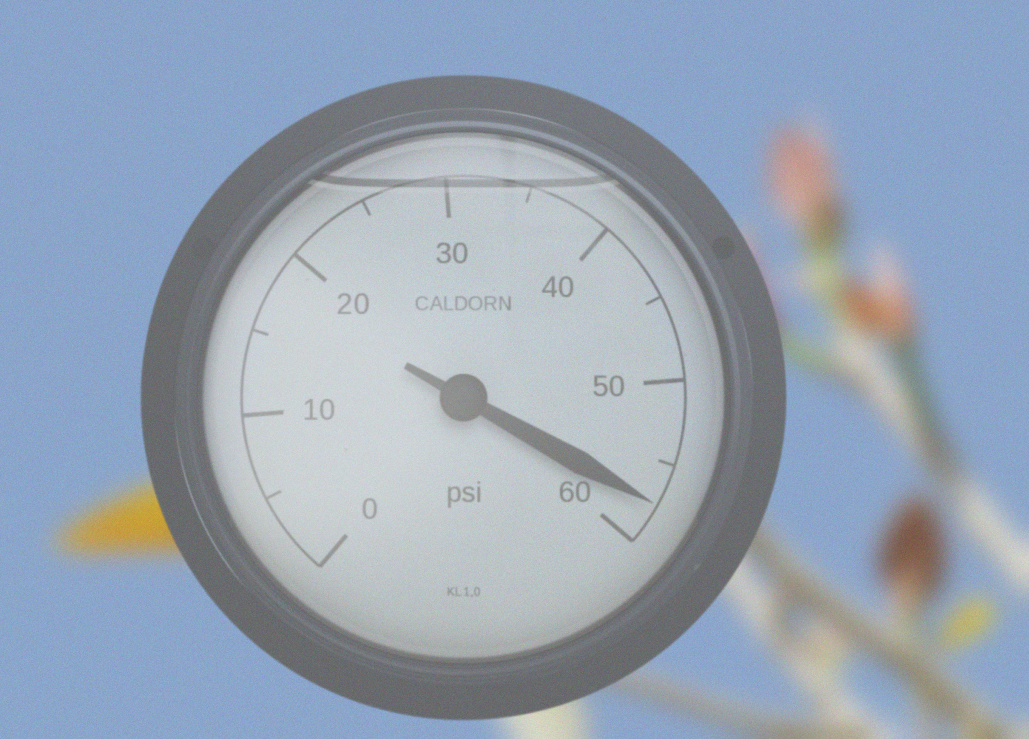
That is 57.5 psi
